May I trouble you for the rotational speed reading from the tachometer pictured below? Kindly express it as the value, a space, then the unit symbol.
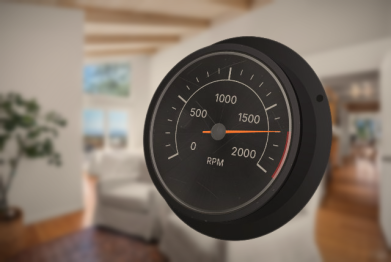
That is 1700 rpm
